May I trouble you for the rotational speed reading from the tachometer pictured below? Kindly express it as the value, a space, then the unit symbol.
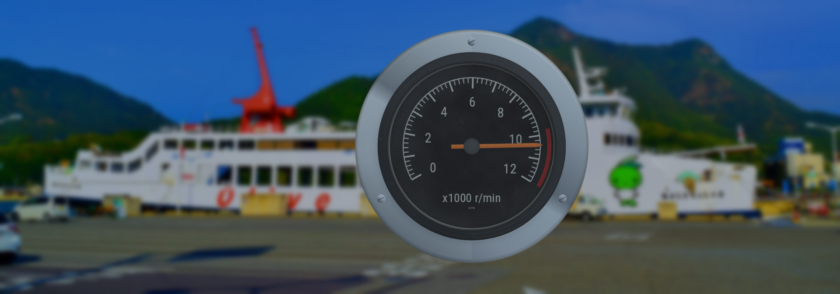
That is 10400 rpm
